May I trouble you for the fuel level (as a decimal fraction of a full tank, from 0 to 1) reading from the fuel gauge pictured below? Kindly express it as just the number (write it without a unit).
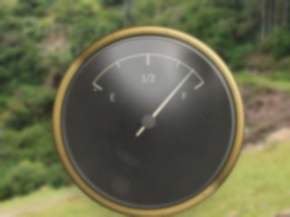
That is 0.875
